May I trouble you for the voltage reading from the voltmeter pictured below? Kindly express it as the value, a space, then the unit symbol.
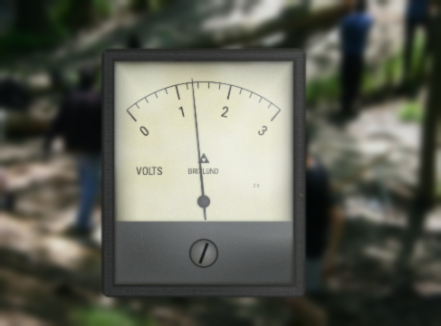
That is 1.3 V
